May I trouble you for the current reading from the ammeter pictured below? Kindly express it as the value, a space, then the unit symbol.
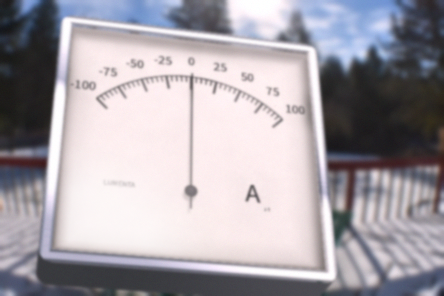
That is 0 A
